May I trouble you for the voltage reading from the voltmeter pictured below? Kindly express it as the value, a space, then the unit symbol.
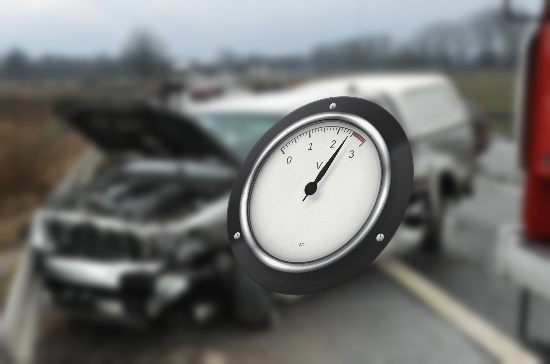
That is 2.5 V
